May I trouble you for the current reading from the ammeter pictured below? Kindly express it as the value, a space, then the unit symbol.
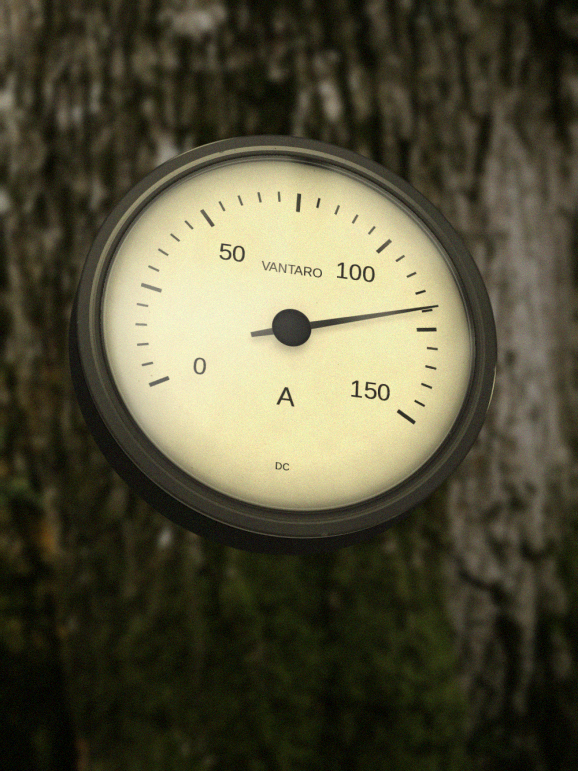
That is 120 A
